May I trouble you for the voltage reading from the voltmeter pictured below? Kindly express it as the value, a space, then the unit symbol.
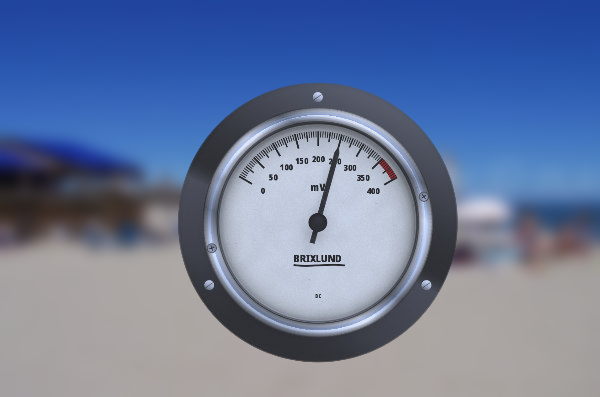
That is 250 mV
